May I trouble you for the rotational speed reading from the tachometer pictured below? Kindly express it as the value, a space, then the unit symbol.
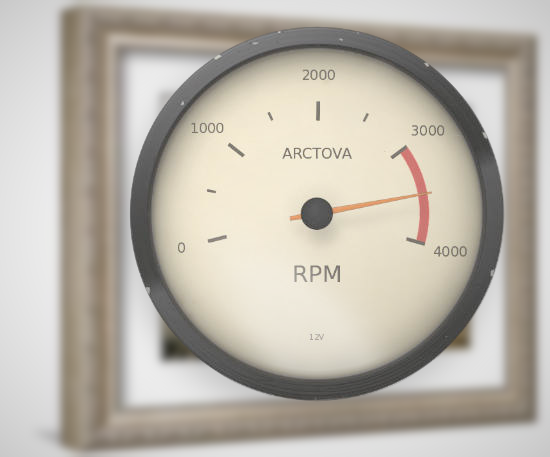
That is 3500 rpm
